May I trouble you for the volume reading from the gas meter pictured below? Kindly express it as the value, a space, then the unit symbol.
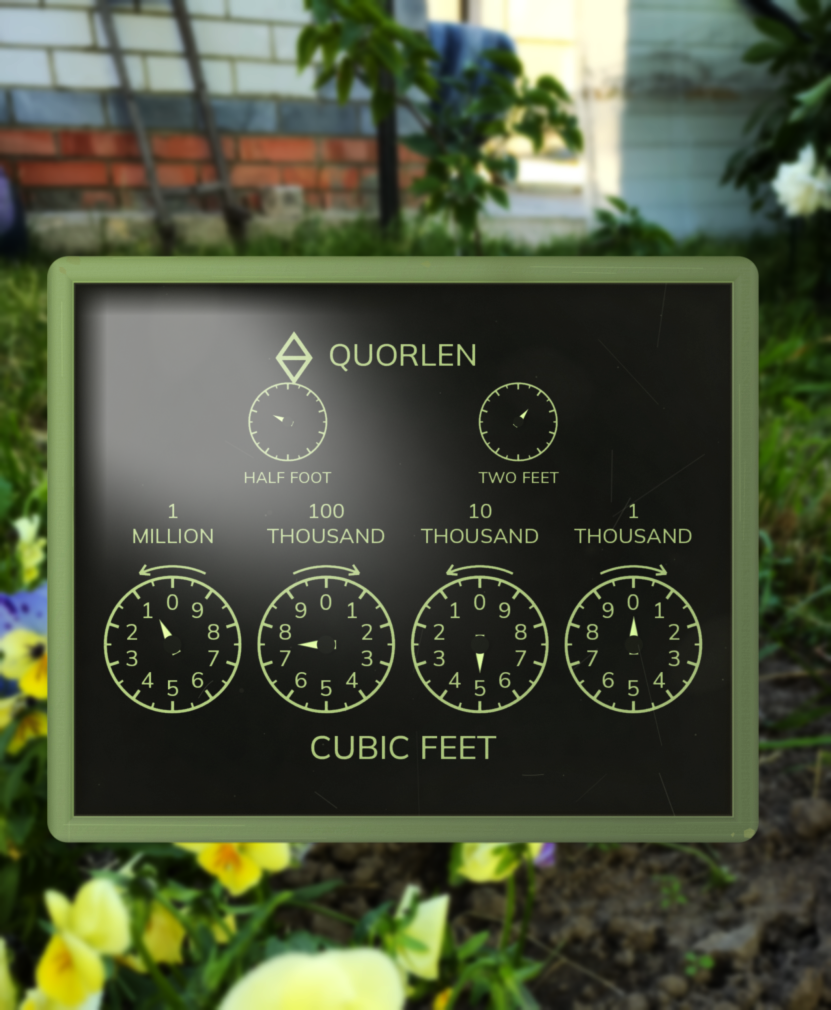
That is 75000 ft³
